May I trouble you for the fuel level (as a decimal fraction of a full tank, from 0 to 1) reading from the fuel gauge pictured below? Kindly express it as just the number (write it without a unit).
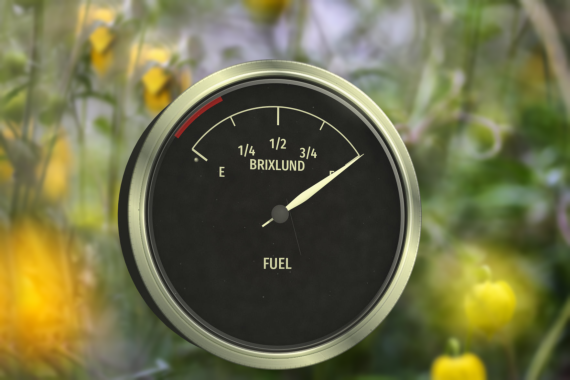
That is 1
